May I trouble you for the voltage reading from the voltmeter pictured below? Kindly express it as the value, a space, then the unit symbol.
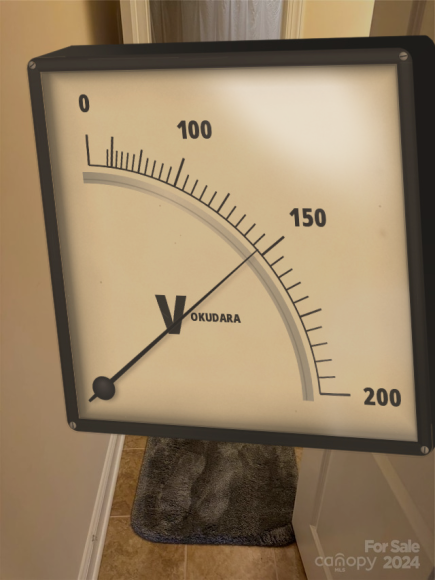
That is 147.5 V
